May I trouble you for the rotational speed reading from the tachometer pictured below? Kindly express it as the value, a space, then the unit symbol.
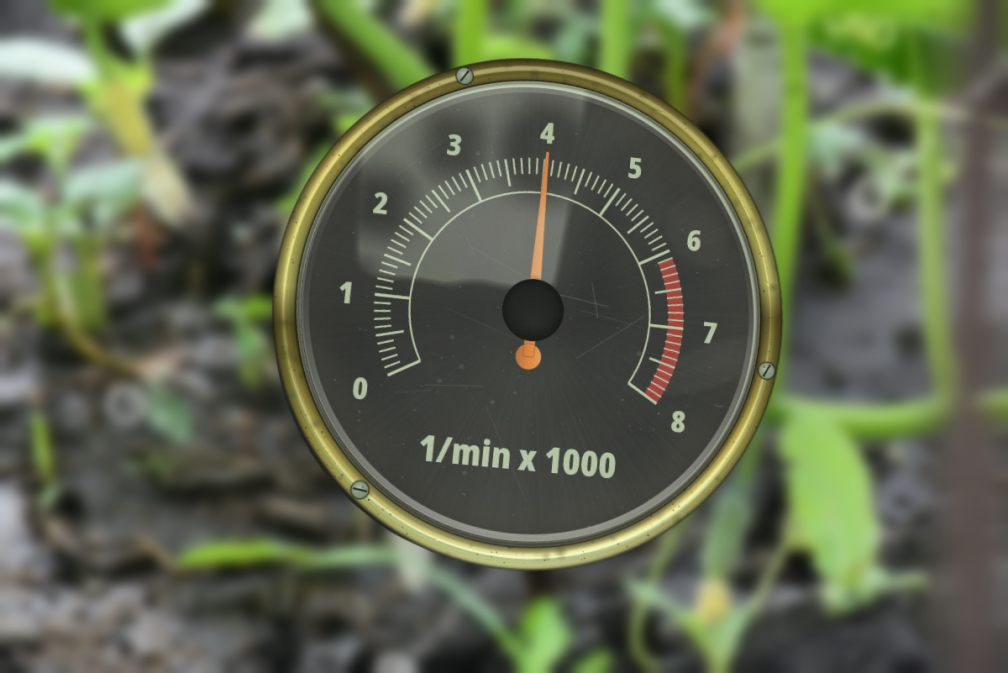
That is 4000 rpm
